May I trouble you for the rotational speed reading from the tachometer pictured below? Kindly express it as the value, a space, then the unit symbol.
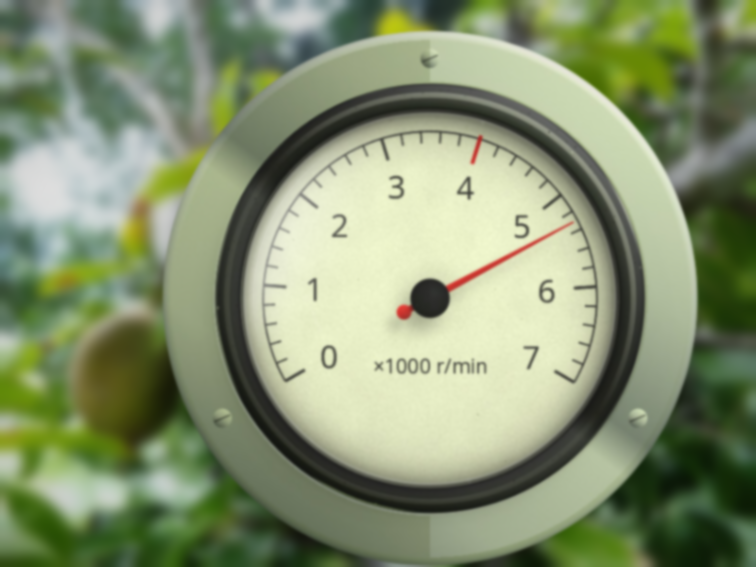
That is 5300 rpm
